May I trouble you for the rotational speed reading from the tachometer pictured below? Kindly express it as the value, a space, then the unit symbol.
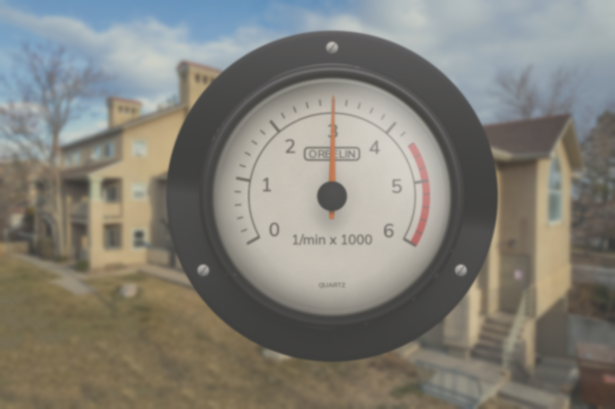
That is 3000 rpm
